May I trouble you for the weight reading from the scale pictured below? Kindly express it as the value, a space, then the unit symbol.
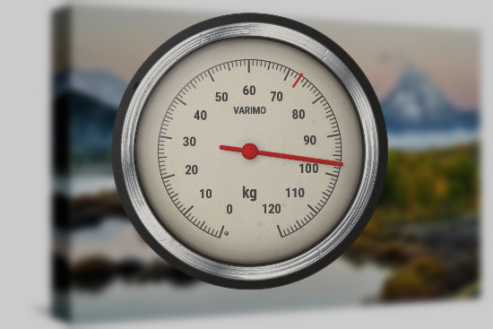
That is 97 kg
